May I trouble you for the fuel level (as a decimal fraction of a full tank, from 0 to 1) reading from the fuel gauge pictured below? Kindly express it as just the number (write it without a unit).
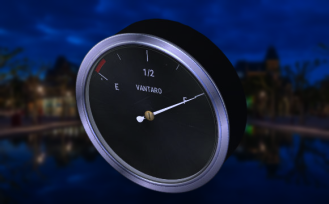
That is 1
